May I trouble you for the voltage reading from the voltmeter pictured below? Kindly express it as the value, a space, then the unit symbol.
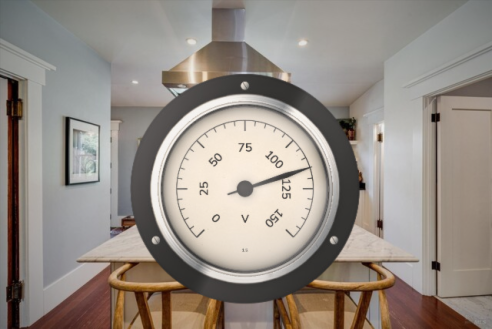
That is 115 V
